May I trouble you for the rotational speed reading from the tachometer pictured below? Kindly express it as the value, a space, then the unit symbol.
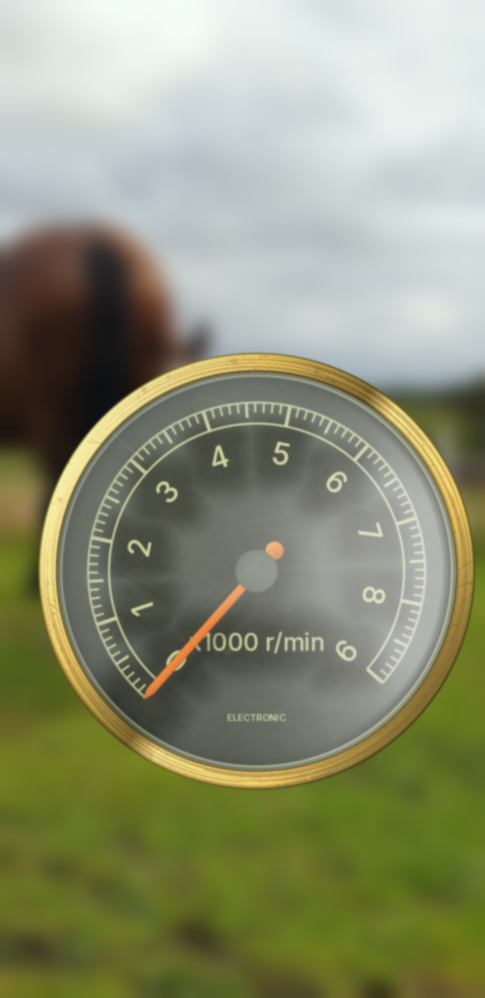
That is 0 rpm
